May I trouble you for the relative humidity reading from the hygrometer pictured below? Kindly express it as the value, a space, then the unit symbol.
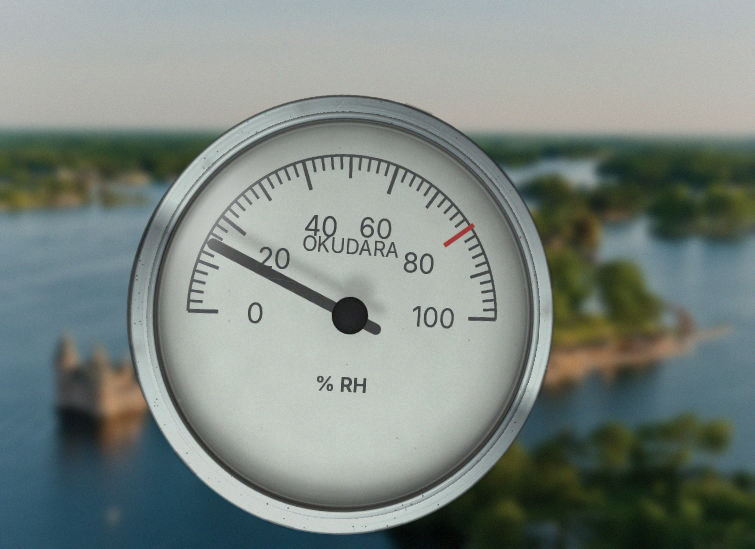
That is 14 %
